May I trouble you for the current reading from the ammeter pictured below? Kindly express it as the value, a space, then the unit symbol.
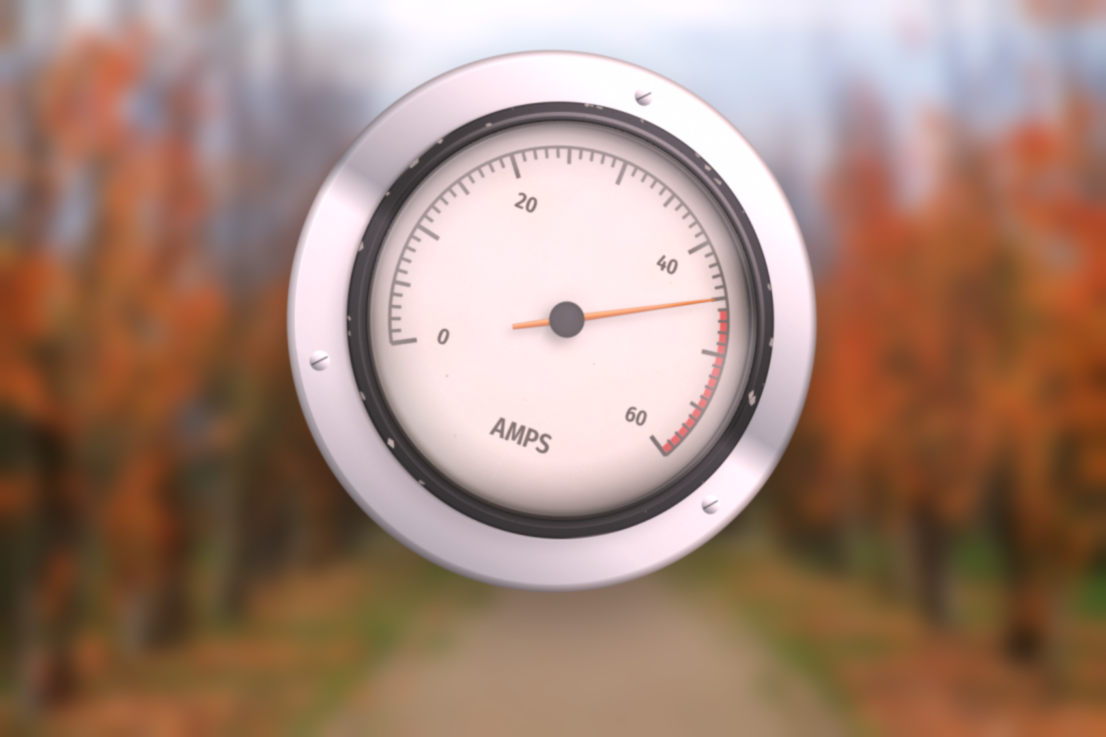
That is 45 A
